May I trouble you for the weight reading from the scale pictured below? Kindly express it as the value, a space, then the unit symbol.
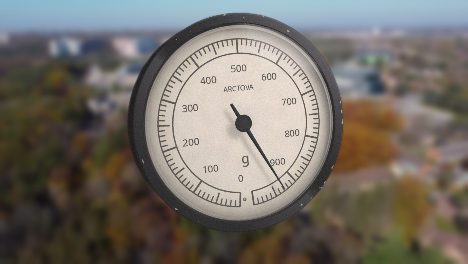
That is 930 g
